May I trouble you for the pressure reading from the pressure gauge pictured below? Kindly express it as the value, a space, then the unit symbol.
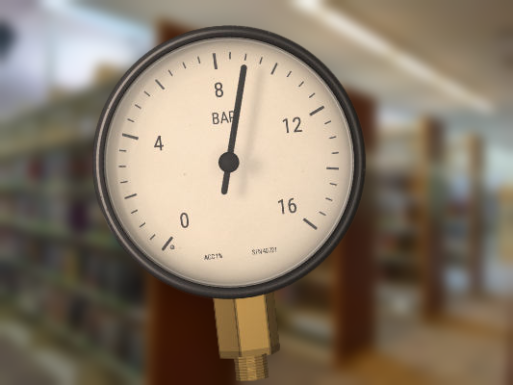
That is 9 bar
